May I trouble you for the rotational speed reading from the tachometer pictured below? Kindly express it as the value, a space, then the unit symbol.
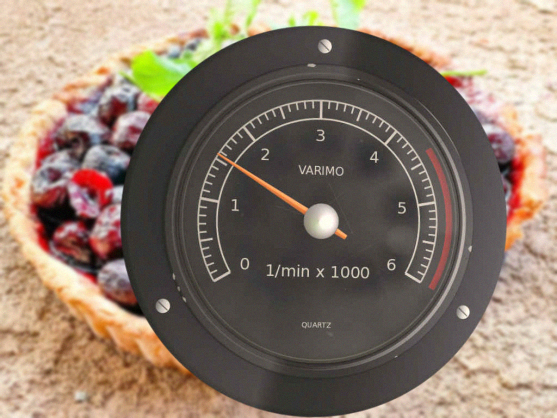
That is 1550 rpm
